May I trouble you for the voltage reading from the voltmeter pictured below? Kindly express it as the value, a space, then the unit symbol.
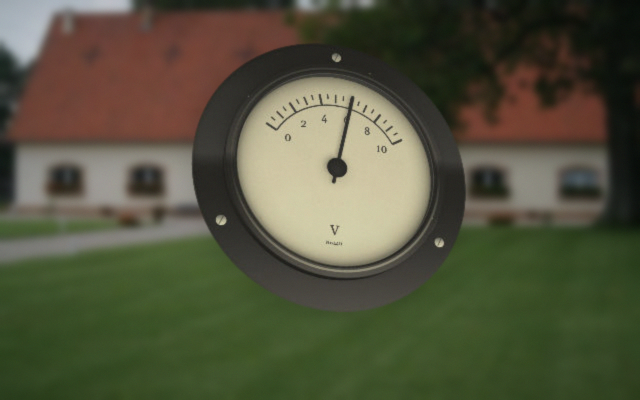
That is 6 V
